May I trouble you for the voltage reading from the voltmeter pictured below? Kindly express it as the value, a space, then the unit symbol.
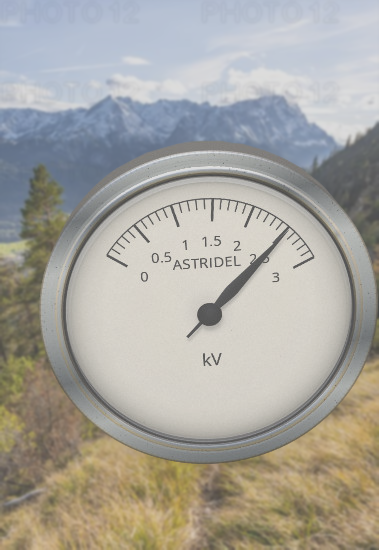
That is 2.5 kV
